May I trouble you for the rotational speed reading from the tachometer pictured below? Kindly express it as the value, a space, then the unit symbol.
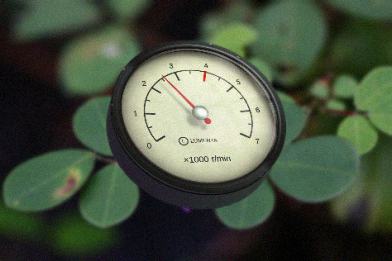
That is 2500 rpm
